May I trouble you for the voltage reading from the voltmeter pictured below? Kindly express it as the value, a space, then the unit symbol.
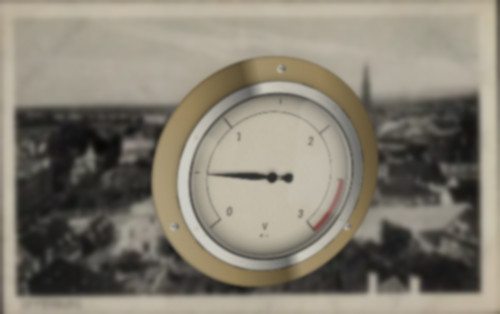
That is 0.5 V
